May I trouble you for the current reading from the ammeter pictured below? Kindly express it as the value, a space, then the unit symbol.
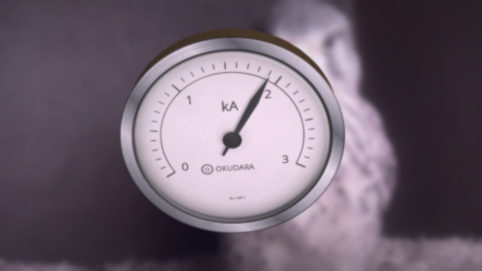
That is 1.9 kA
